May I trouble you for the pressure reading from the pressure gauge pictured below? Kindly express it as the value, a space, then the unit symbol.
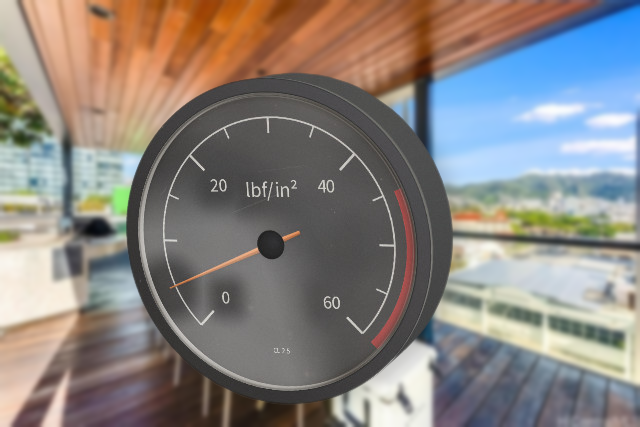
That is 5 psi
